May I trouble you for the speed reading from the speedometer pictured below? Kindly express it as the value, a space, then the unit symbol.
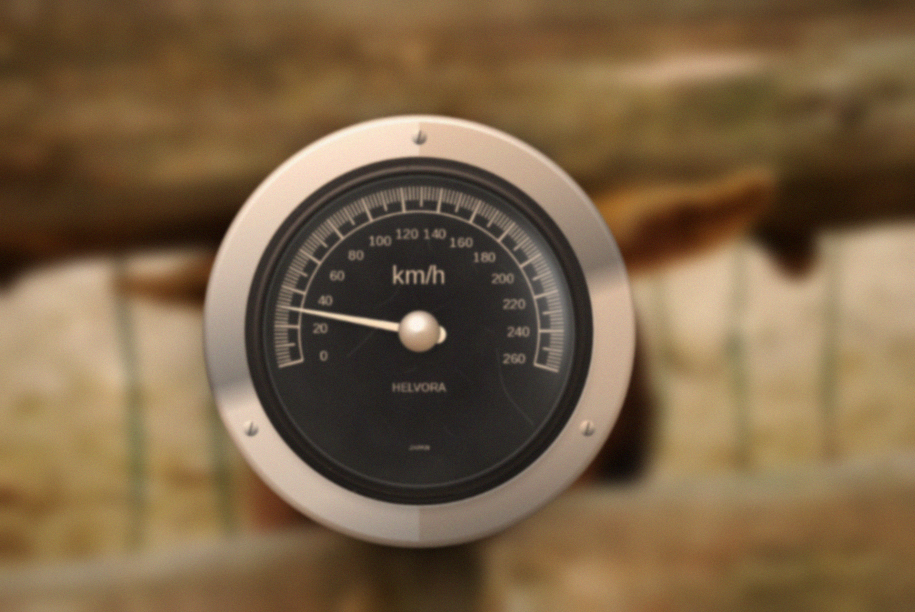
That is 30 km/h
